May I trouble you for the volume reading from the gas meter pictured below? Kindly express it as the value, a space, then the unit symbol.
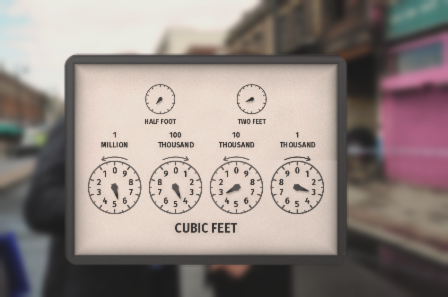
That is 543300 ft³
